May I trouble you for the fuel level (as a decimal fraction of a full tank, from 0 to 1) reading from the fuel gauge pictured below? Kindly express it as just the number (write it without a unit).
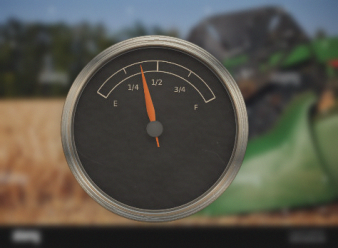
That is 0.375
